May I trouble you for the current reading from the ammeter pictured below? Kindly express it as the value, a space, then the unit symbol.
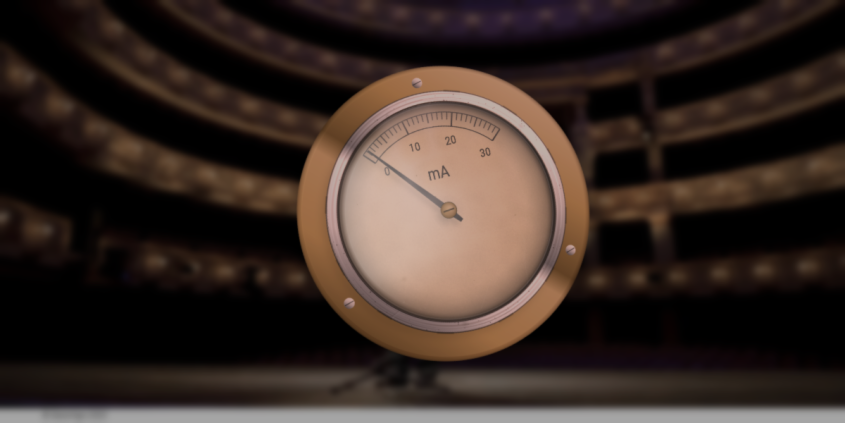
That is 1 mA
